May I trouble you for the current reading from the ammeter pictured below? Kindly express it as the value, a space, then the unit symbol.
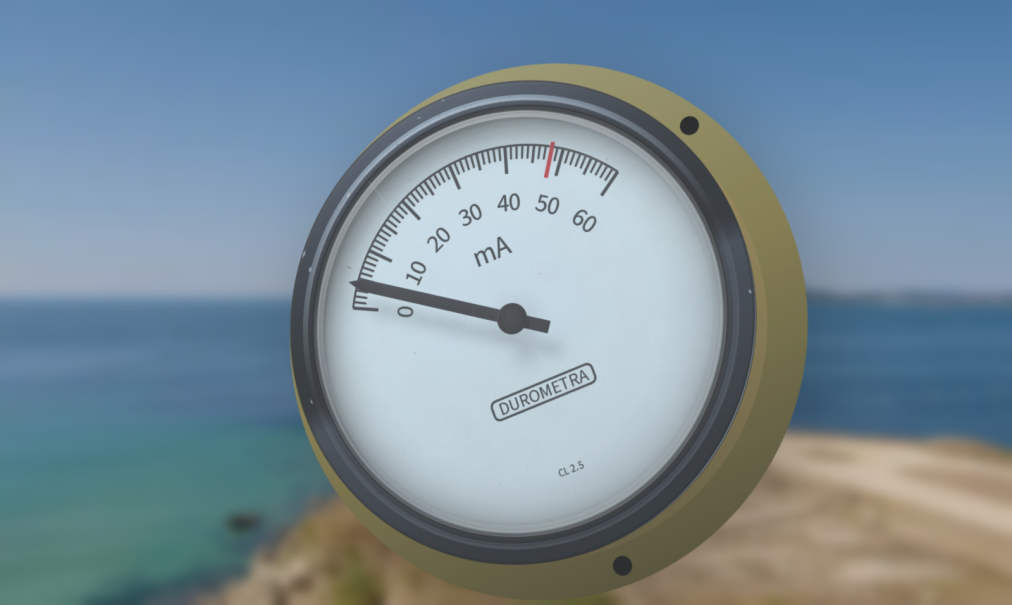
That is 4 mA
